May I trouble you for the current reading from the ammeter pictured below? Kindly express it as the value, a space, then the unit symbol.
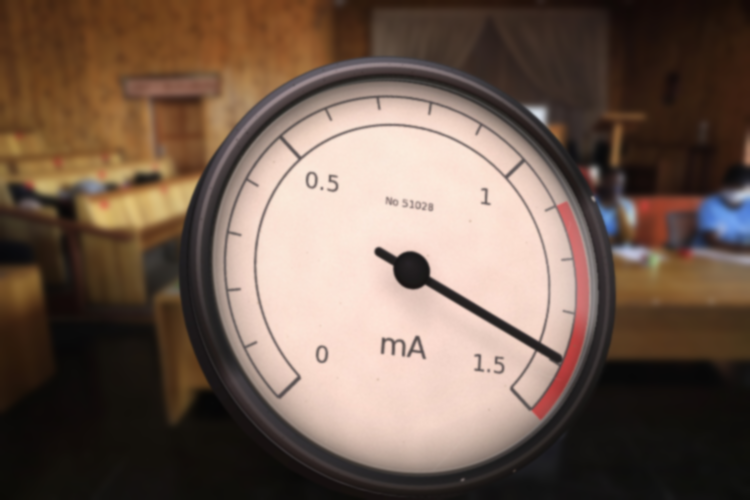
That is 1.4 mA
